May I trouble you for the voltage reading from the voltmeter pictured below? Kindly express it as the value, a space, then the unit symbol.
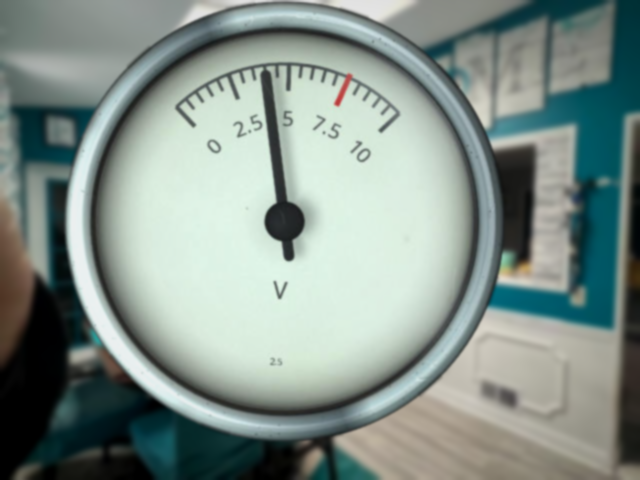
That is 4 V
